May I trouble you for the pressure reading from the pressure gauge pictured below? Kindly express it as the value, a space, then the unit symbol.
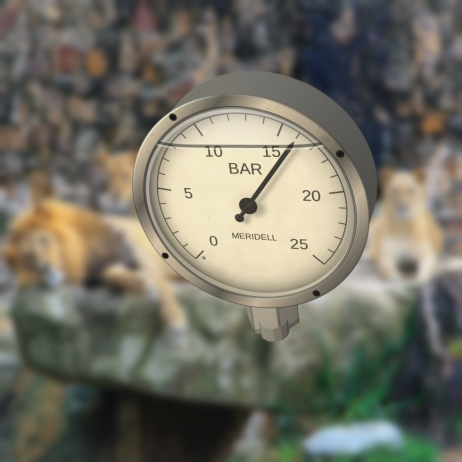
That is 16 bar
